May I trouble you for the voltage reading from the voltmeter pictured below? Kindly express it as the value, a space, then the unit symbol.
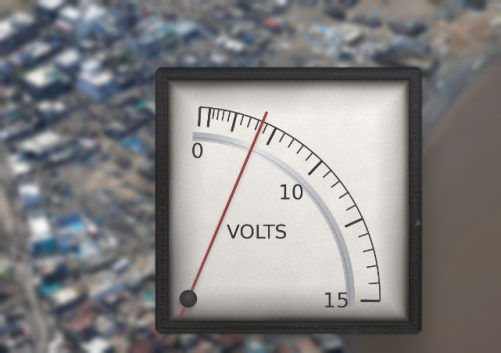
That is 6.75 V
